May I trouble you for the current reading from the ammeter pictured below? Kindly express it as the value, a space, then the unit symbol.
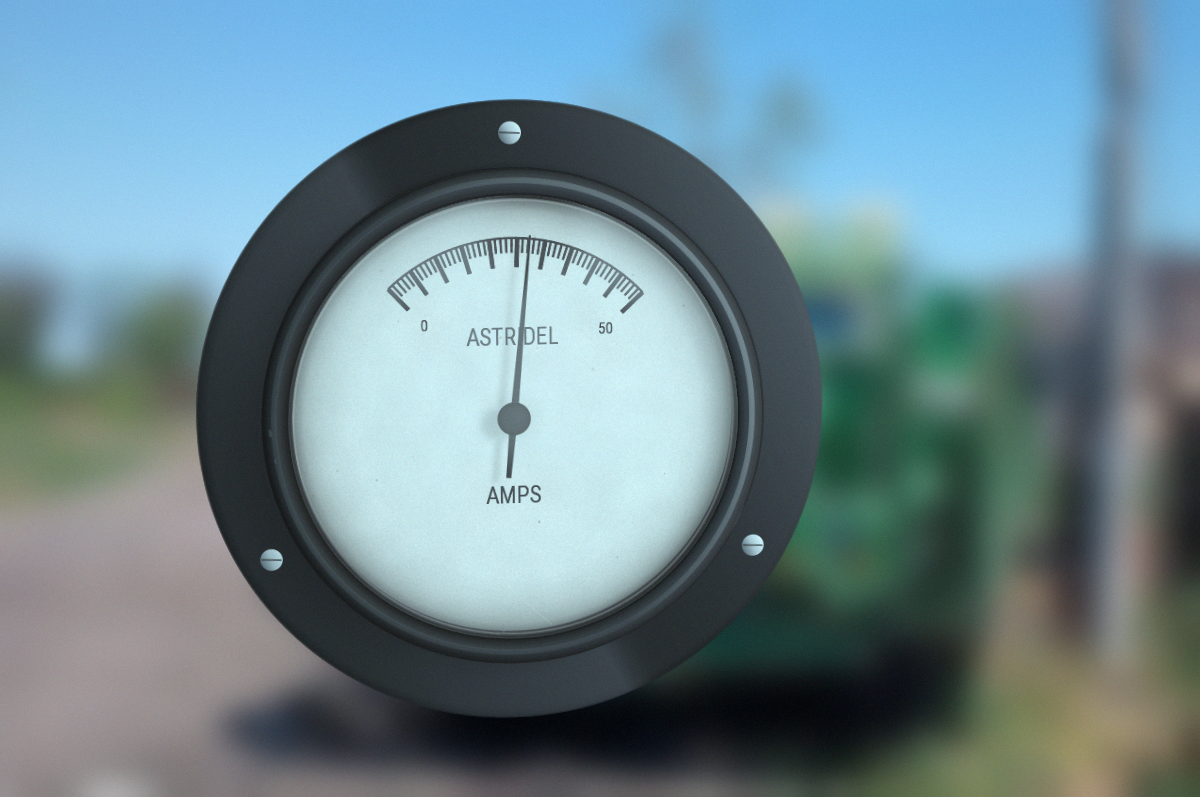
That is 27 A
